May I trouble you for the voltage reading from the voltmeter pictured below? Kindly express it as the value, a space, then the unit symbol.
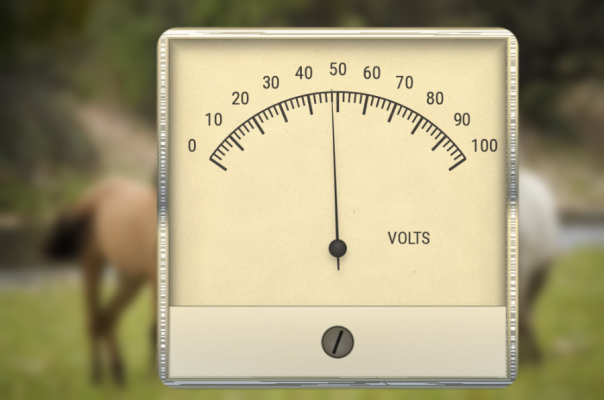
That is 48 V
